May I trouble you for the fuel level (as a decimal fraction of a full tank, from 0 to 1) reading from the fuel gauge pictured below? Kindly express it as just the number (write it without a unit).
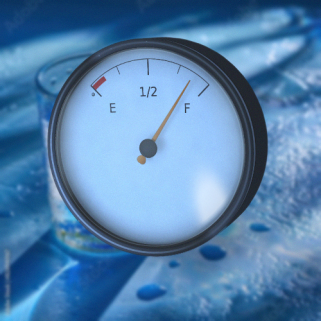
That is 0.875
